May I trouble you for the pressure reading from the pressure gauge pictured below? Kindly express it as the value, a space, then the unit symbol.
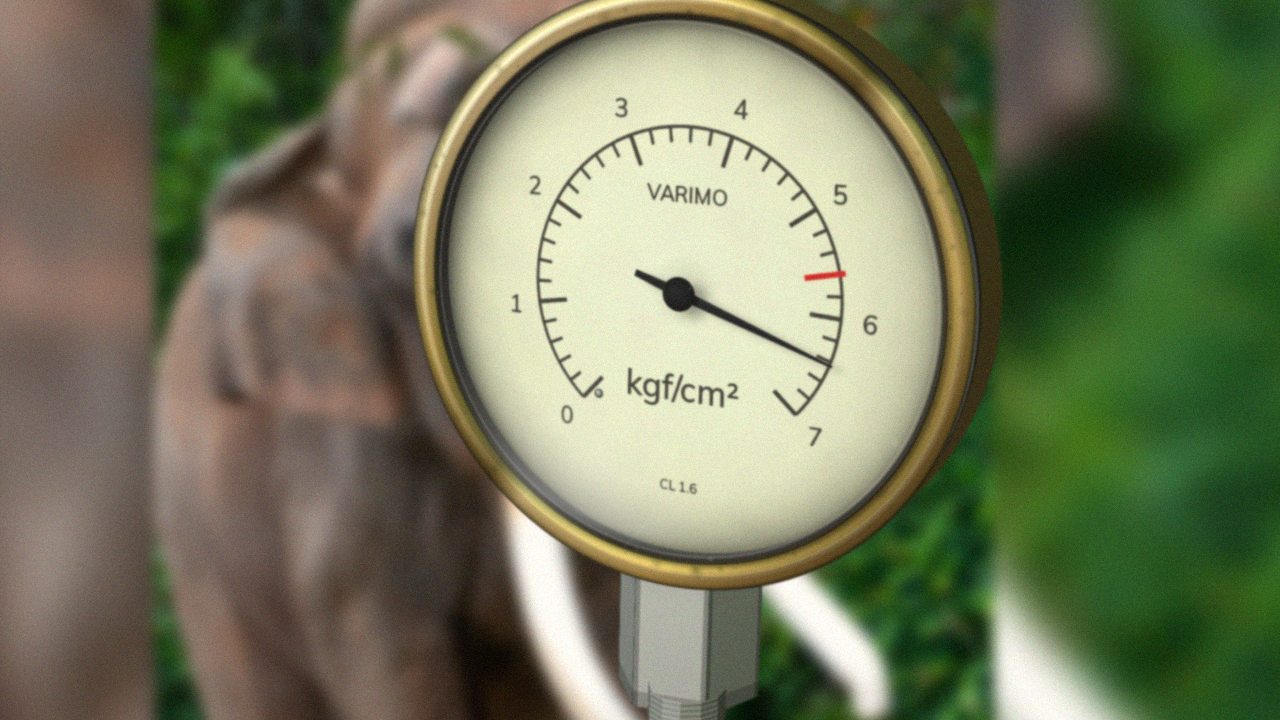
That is 6.4 kg/cm²
